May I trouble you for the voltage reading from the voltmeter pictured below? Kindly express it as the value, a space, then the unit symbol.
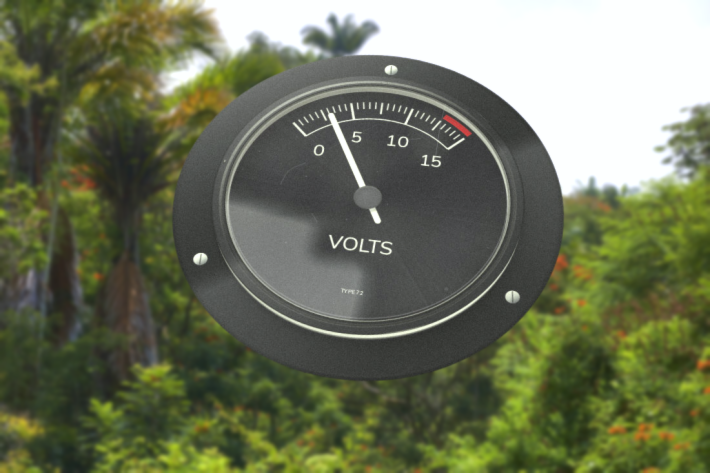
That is 3 V
